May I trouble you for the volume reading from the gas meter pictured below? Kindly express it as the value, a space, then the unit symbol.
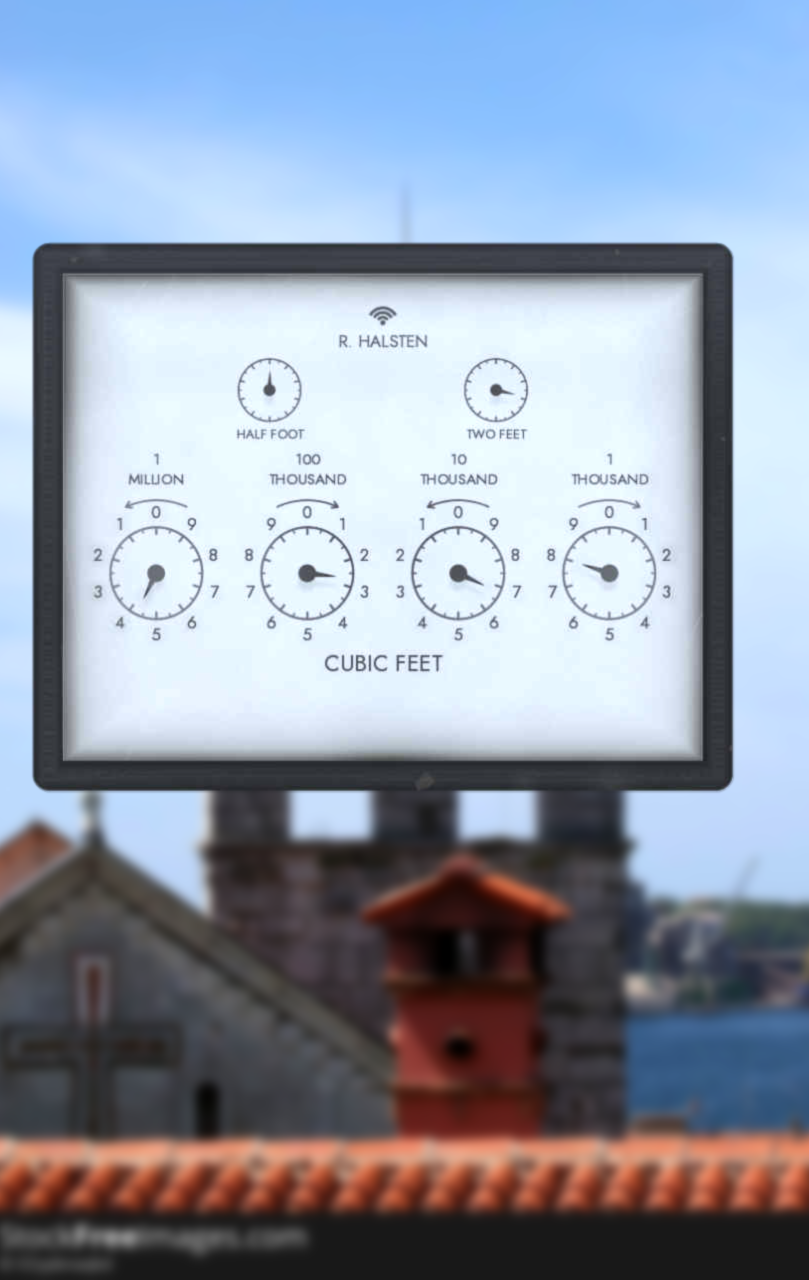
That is 426800 ft³
